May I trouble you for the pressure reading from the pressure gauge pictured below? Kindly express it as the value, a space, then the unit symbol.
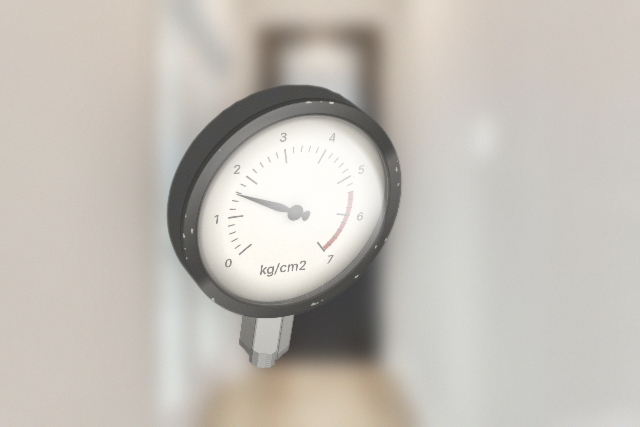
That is 1.6 kg/cm²
